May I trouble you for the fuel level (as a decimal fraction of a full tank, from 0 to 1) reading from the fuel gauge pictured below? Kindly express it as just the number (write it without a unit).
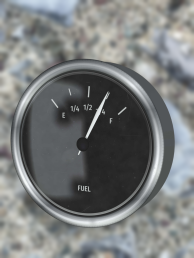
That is 0.75
